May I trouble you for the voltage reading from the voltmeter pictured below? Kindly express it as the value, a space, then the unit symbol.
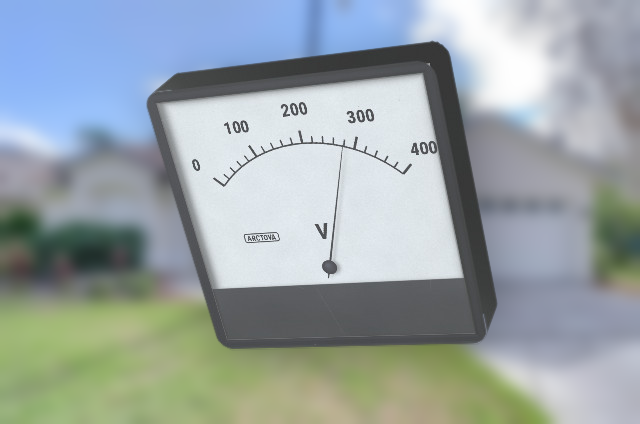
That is 280 V
